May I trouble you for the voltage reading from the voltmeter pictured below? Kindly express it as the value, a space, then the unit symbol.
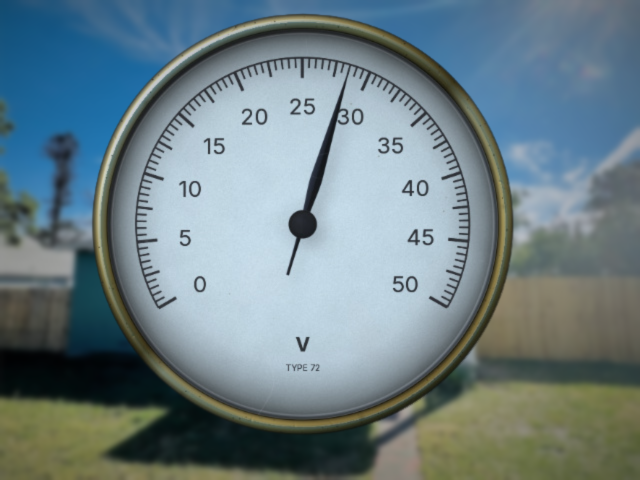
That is 28.5 V
